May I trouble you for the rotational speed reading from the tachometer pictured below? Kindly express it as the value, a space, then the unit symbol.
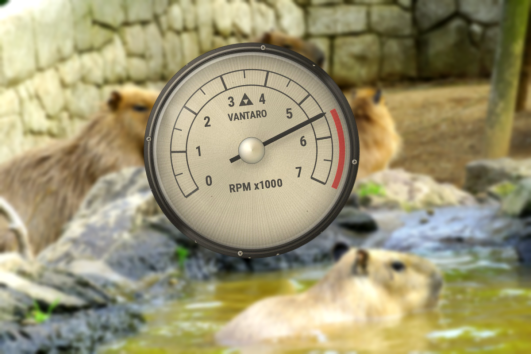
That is 5500 rpm
